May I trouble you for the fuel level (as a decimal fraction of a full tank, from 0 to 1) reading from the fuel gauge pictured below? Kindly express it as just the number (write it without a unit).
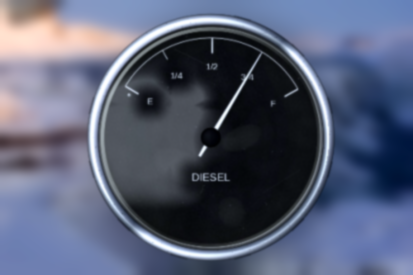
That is 0.75
